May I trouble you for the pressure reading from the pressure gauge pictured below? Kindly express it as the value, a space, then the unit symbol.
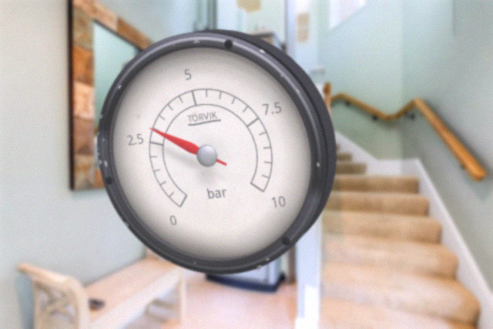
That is 3 bar
